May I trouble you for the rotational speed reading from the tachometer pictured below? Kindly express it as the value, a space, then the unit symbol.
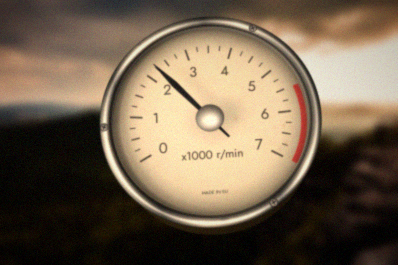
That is 2250 rpm
